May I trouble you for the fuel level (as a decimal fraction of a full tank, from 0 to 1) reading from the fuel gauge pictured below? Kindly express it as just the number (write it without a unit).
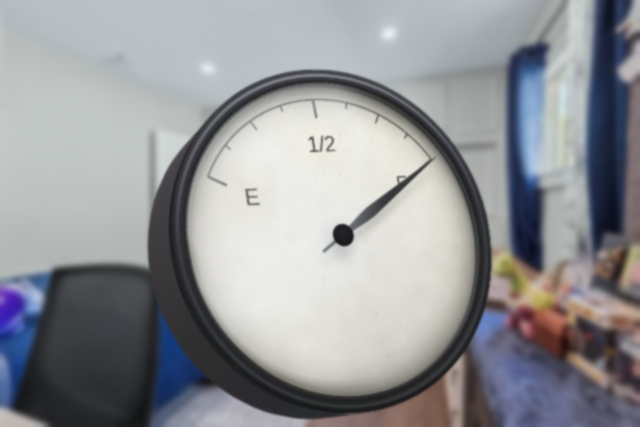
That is 1
